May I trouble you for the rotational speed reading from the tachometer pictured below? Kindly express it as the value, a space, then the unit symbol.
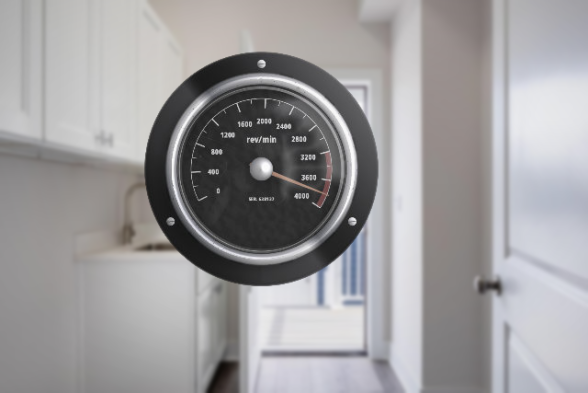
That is 3800 rpm
